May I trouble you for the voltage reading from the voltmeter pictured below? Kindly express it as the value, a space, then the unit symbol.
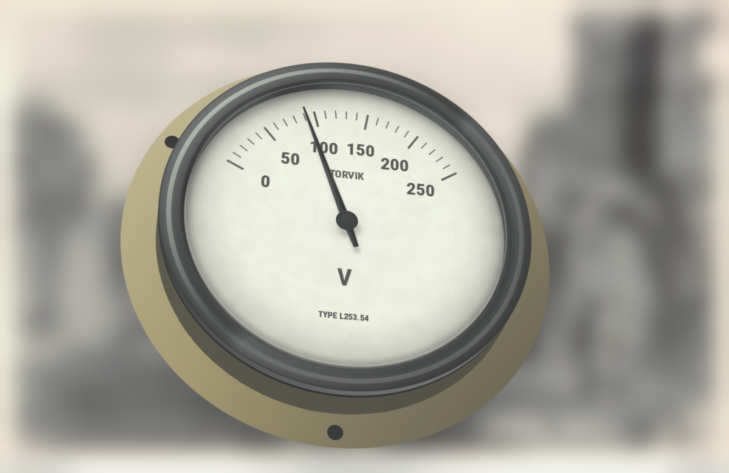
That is 90 V
